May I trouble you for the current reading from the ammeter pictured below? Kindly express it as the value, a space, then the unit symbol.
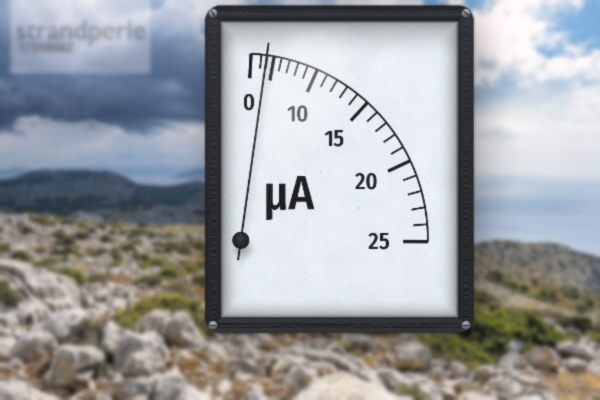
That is 4 µA
